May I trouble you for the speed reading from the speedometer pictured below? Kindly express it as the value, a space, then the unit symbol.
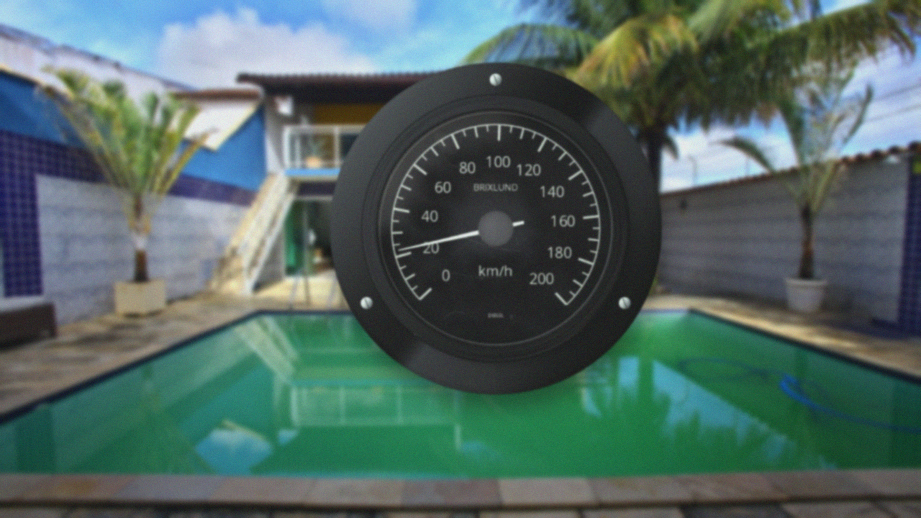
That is 22.5 km/h
